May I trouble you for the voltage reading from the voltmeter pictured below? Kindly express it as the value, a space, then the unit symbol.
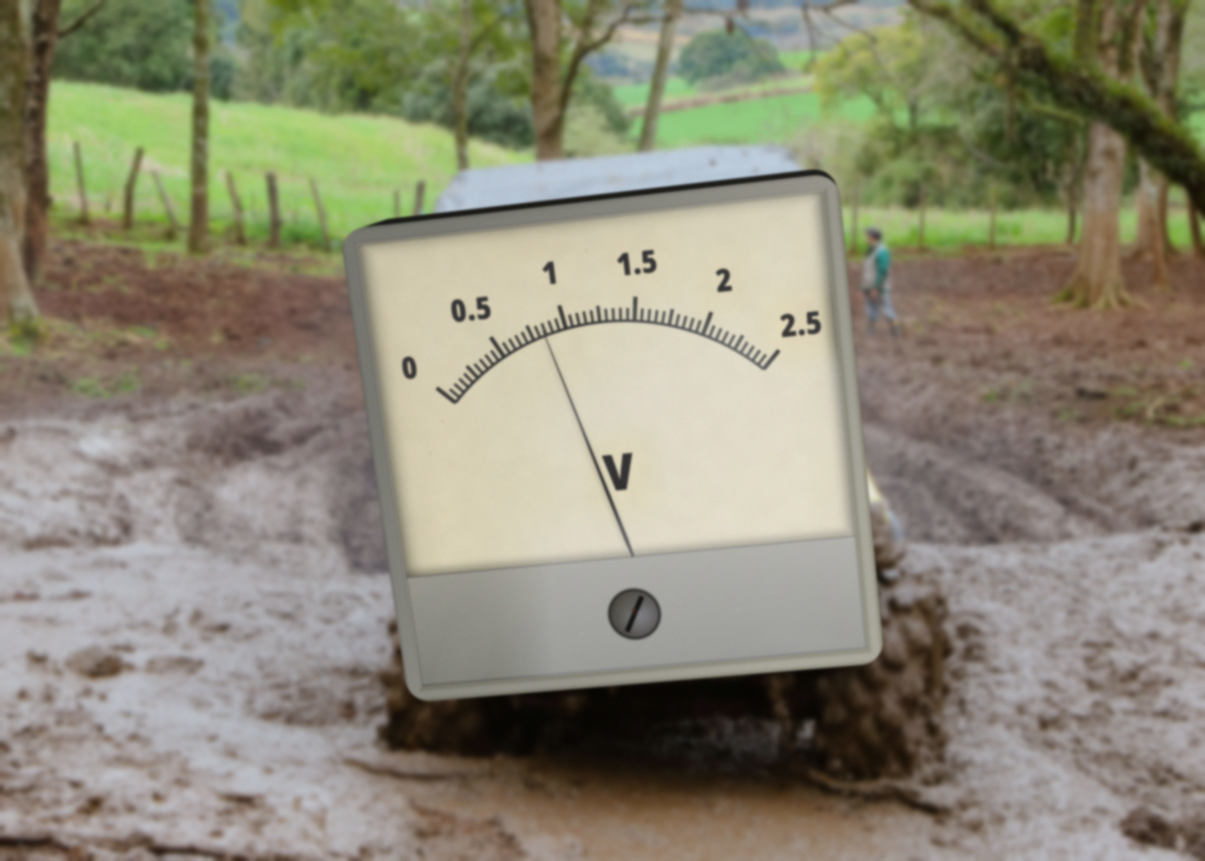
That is 0.85 V
